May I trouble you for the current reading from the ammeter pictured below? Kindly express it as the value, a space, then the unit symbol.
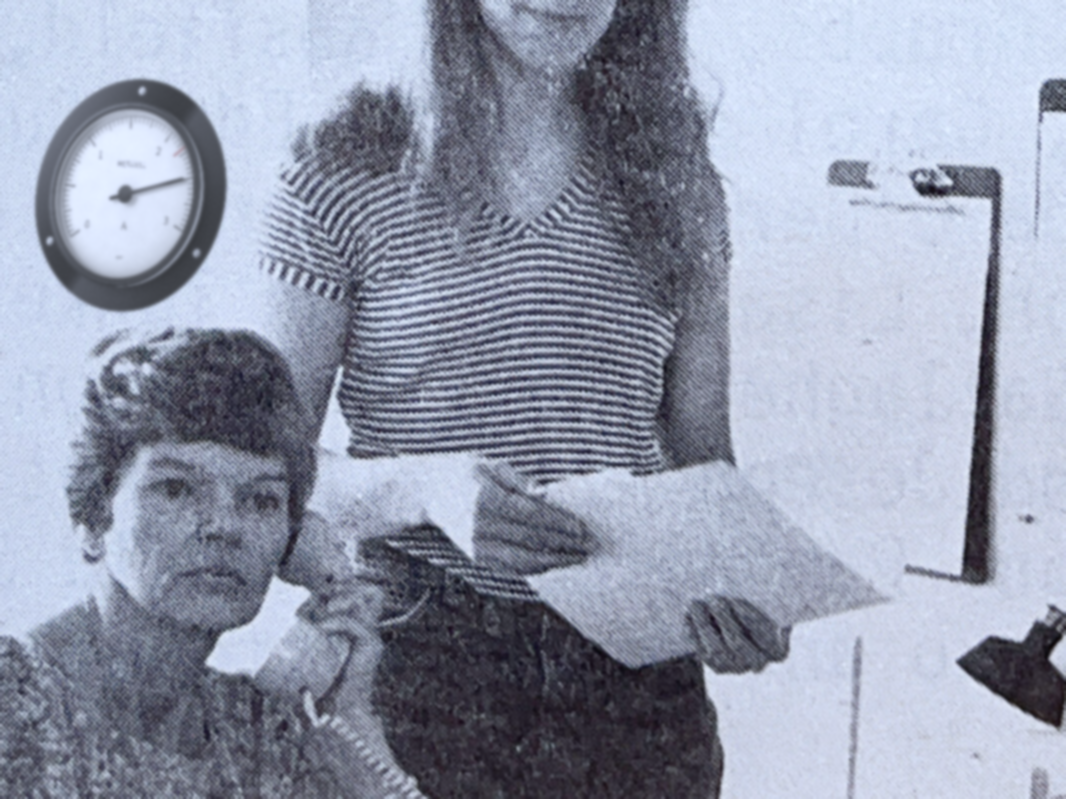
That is 2.5 A
